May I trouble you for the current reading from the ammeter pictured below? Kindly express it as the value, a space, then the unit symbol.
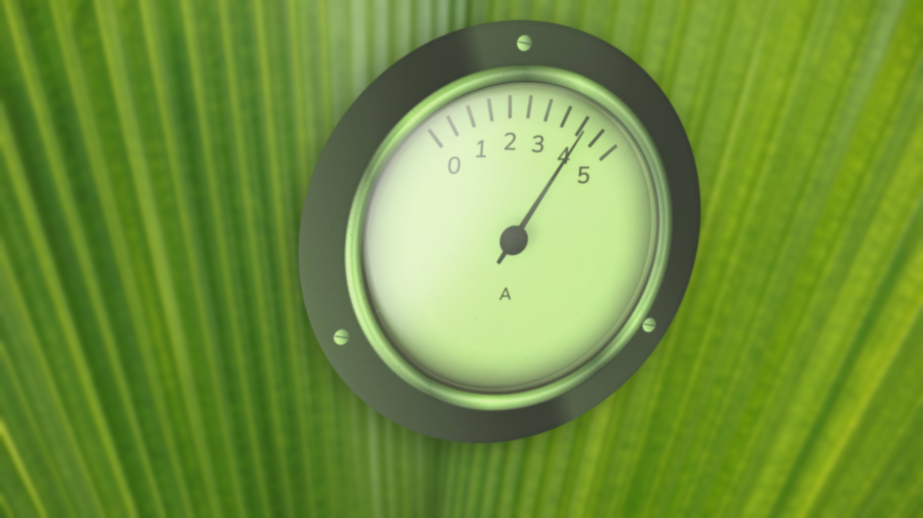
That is 4 A
